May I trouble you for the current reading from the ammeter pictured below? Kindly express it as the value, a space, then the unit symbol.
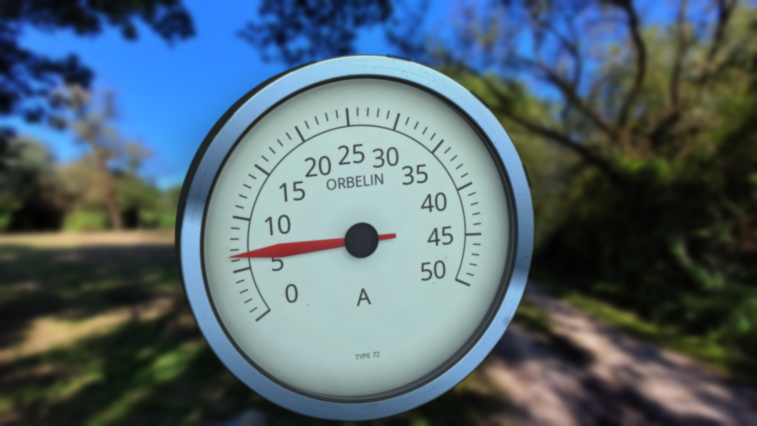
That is 6.5 A
